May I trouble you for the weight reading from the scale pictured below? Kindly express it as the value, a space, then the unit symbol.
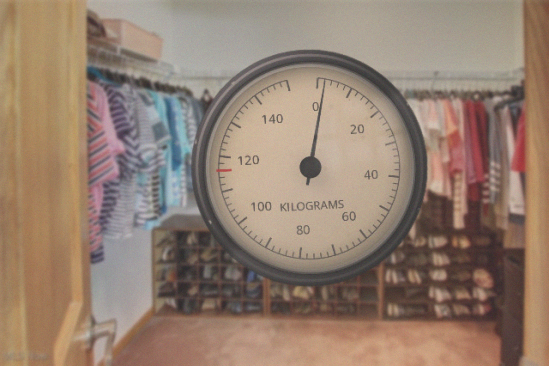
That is 2 kg
